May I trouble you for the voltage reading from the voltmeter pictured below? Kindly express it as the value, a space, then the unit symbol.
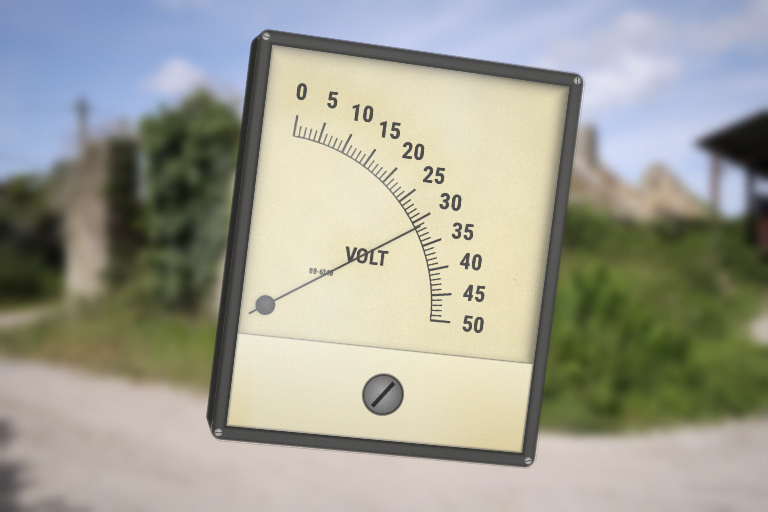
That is 31 V
